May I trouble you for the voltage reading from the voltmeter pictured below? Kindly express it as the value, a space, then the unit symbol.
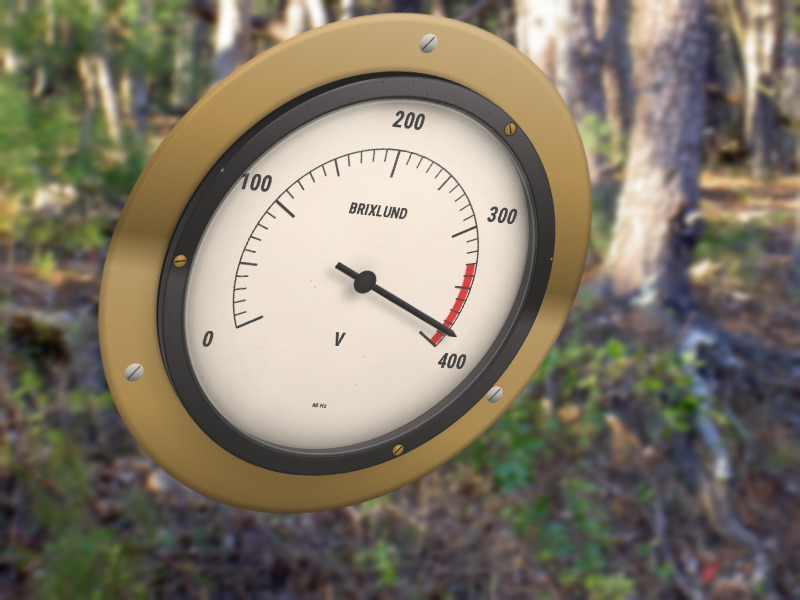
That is 385 V
